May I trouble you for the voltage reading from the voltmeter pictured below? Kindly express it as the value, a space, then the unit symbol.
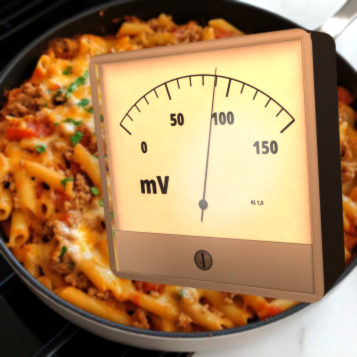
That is 90 mV
